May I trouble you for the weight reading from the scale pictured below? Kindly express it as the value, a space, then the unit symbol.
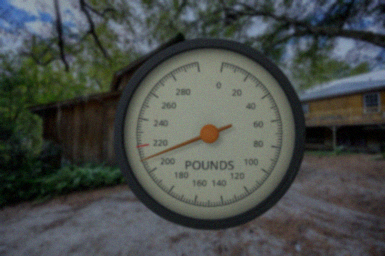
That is 210 lb
